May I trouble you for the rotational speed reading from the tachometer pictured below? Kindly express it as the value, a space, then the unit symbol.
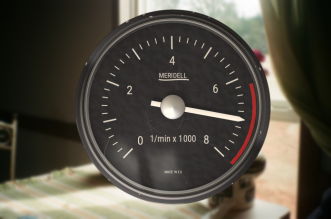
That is 7000 rpm
